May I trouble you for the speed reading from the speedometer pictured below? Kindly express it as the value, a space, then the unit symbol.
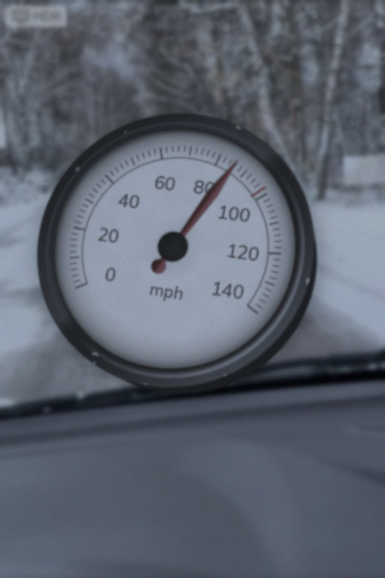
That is 86 mph
